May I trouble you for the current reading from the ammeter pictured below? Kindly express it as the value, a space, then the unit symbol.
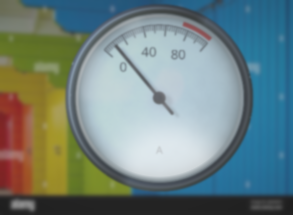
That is 10 A
